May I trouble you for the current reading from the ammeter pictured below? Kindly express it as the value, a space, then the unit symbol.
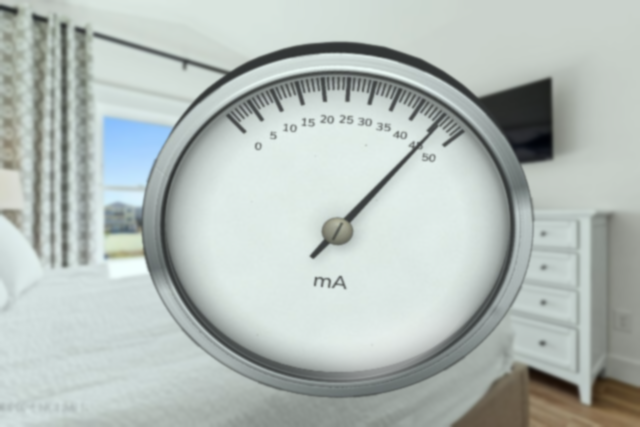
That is 45 mA
